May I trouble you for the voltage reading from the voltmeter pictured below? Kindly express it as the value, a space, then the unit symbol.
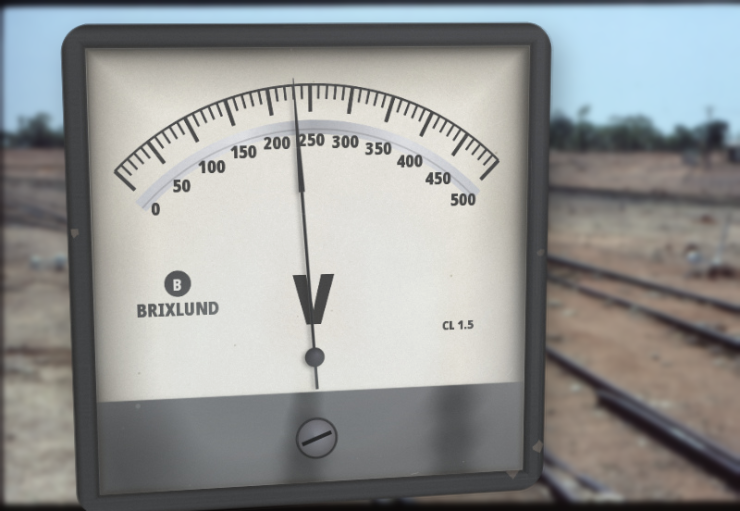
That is 230 V
